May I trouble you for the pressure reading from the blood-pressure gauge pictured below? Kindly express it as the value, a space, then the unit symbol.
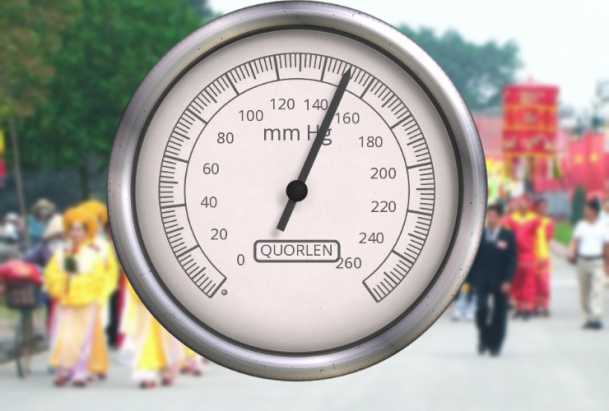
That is 150 mmHg
